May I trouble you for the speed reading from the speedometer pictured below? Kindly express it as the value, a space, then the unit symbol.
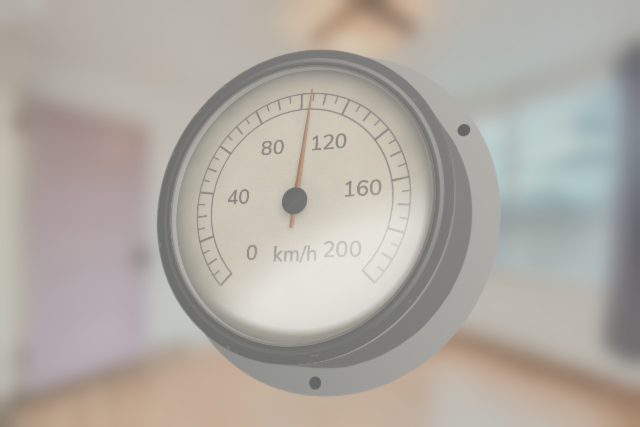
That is 105 km/h
